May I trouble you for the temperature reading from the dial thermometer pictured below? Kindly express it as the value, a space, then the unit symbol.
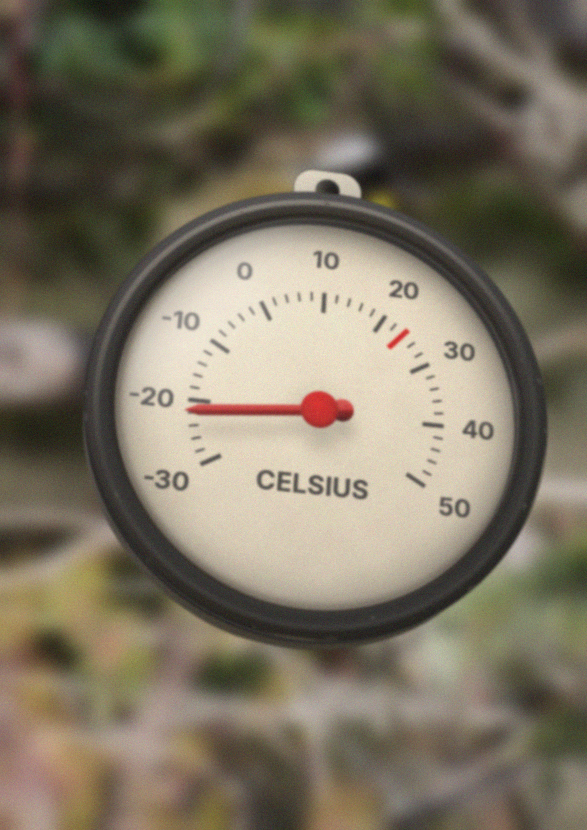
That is -22 °C
